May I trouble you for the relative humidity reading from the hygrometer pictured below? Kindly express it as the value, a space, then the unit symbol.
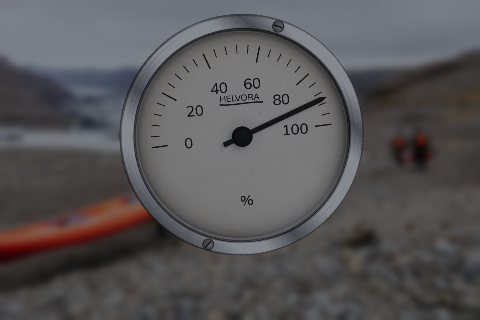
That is 90 %
